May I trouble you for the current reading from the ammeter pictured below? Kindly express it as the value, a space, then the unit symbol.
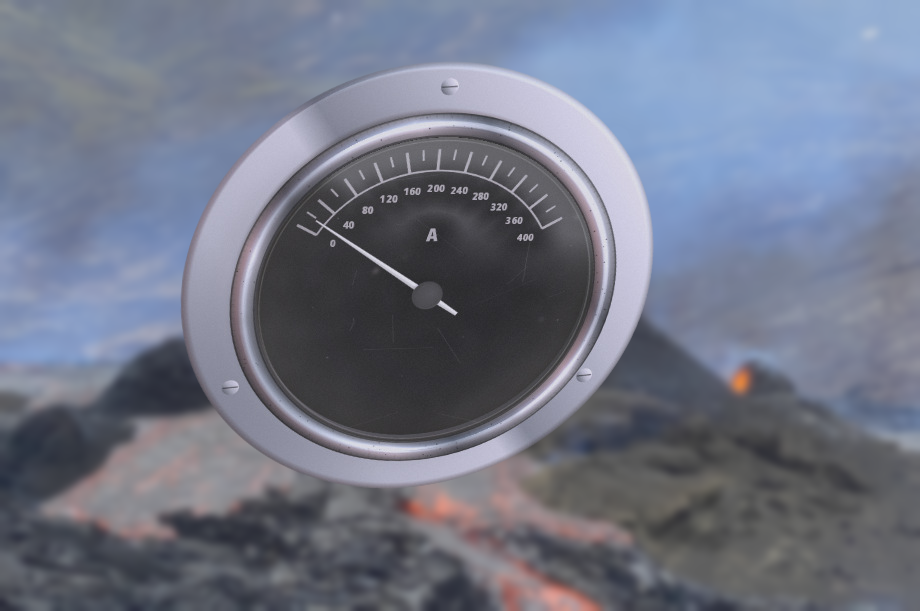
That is 20 A
